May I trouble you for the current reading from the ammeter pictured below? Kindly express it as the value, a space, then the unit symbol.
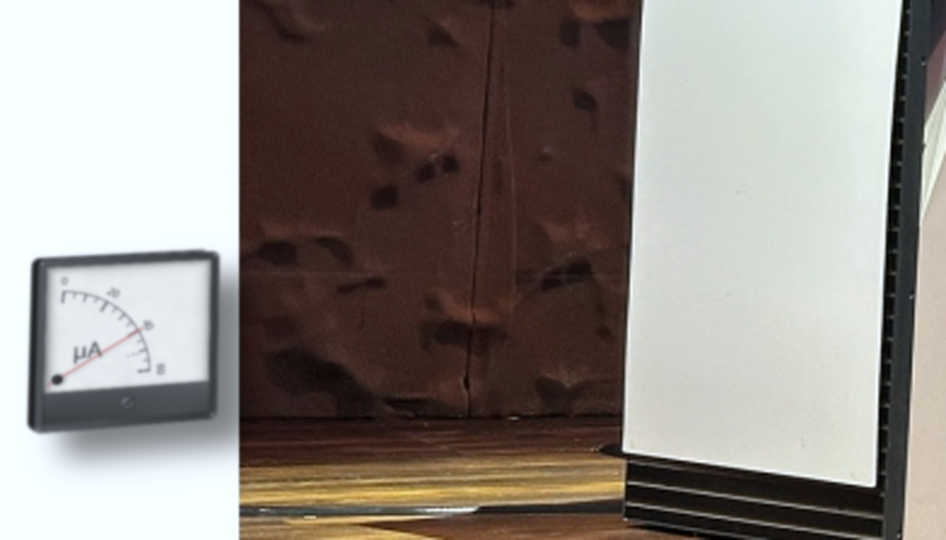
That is 40 µA
